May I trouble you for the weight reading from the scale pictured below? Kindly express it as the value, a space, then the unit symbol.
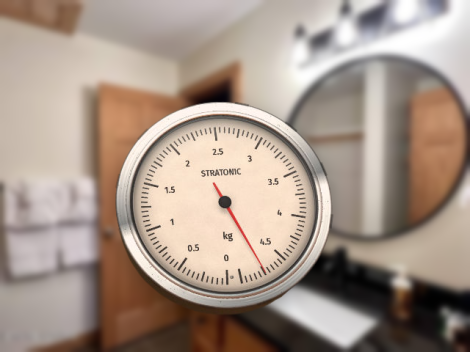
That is 4.75 kg
